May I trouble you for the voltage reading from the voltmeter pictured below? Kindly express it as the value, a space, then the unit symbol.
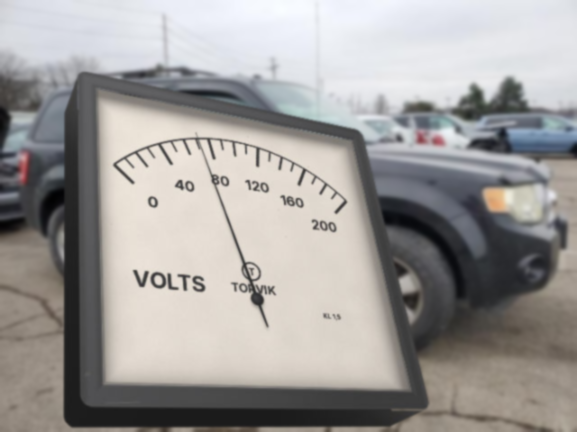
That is 70 V
